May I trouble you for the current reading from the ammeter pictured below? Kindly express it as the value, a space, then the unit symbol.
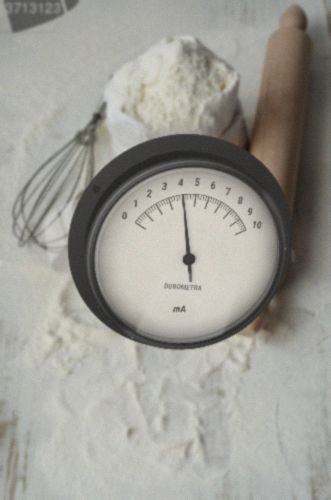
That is 4 mA
